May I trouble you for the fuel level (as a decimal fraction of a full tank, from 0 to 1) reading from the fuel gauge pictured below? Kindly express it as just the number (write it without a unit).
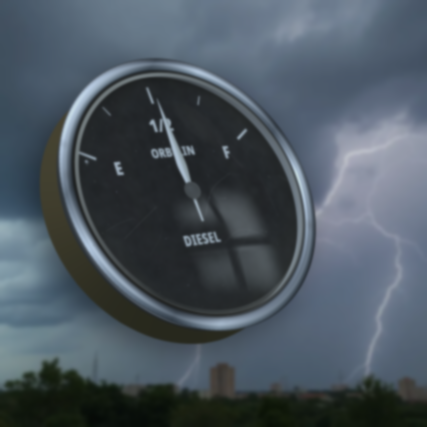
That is 0.5
